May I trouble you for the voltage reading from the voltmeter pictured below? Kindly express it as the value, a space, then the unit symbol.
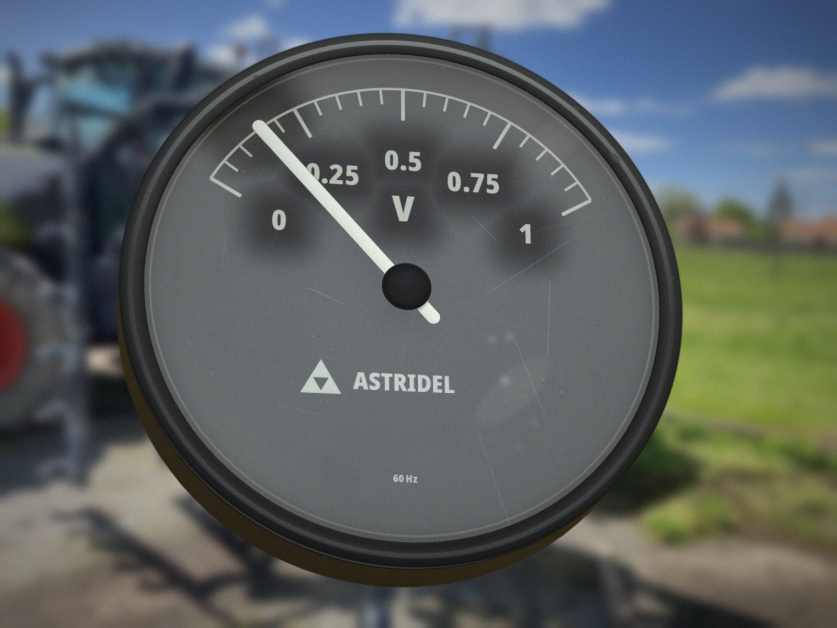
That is 0.15 V
